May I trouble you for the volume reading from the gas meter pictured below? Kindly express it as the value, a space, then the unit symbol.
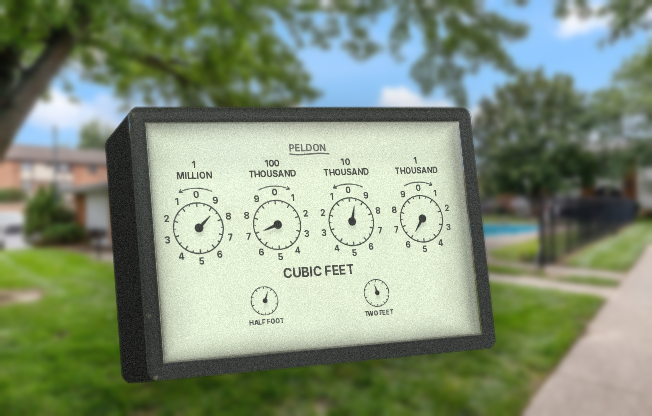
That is 869600 ft³
